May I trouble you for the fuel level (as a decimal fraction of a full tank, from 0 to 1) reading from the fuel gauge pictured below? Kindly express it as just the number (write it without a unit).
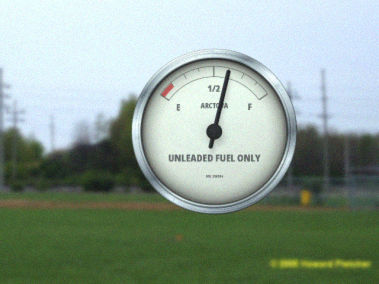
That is 0.625
